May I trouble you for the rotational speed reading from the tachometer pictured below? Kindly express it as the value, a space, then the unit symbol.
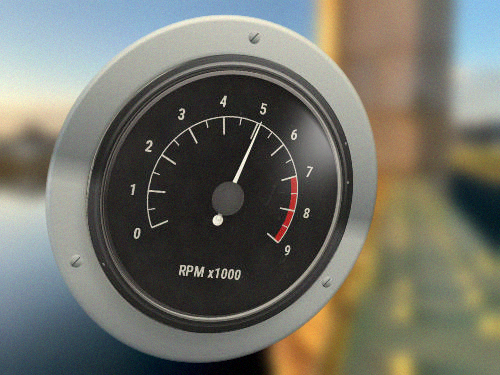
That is 5000 rpm
